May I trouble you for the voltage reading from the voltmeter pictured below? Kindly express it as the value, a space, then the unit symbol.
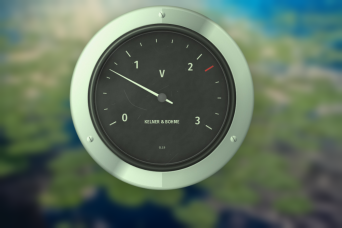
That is 0.7 V
